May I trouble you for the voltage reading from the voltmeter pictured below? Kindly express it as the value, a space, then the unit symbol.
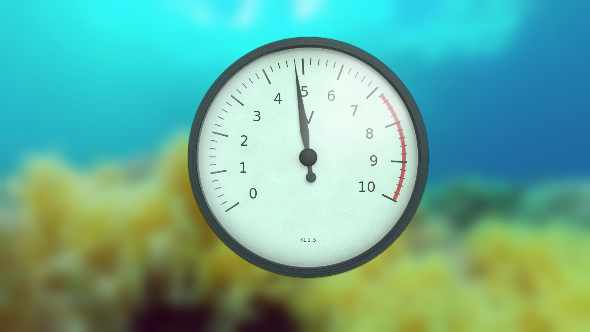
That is 4.8 V
